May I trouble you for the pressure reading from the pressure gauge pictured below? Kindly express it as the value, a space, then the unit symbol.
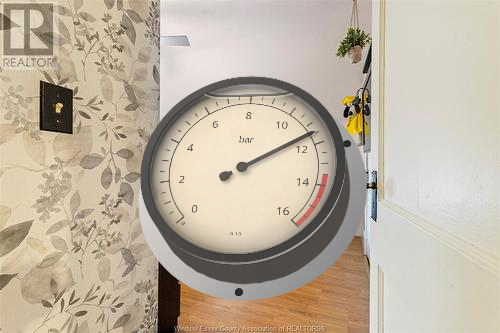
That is 11.5 bar
